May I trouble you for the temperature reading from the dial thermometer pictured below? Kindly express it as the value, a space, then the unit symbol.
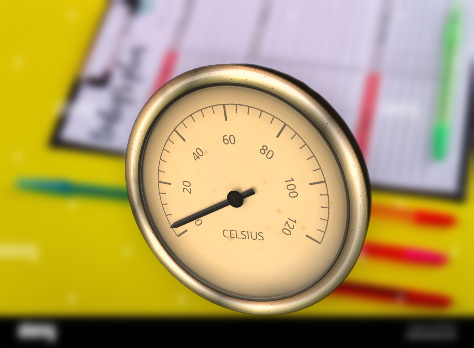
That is 4 °C
